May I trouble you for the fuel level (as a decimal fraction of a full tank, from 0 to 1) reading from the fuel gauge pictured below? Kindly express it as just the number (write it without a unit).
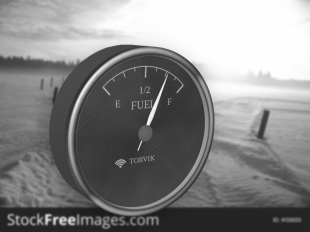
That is 0.75
